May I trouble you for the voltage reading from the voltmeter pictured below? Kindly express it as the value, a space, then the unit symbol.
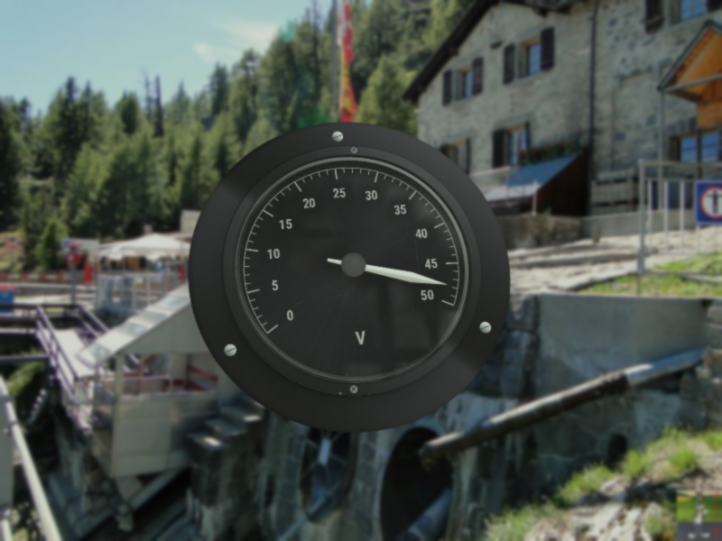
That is 48 V
